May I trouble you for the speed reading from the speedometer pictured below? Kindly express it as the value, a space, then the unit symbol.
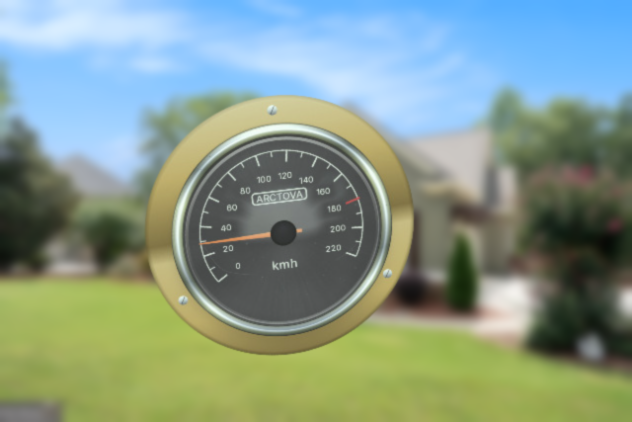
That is 30 km/h
